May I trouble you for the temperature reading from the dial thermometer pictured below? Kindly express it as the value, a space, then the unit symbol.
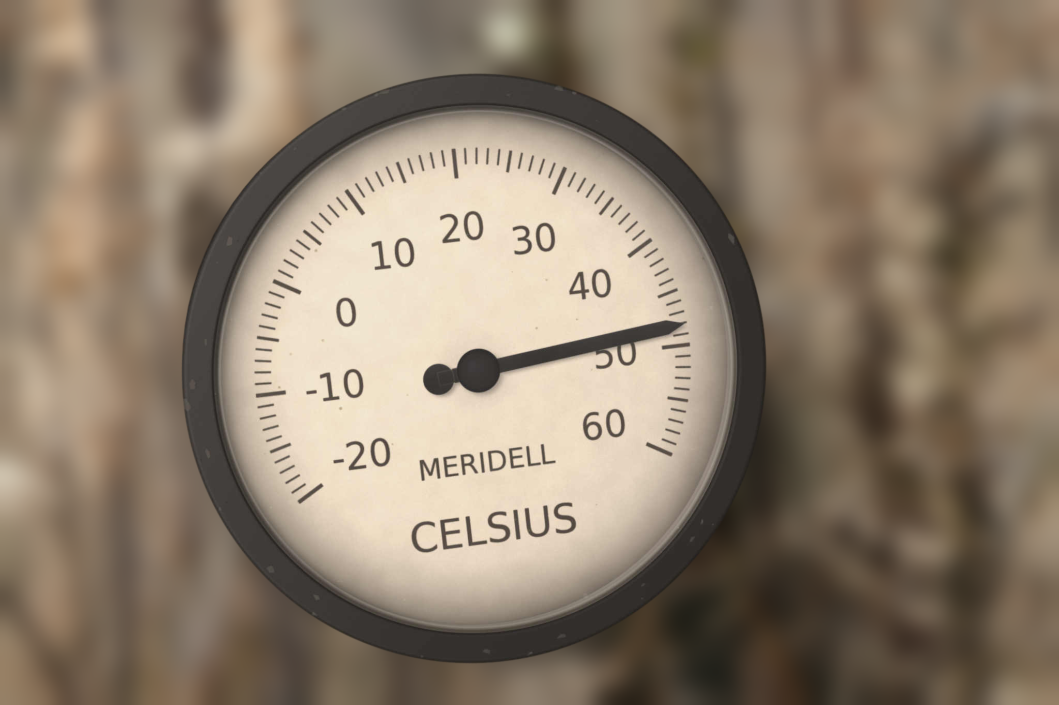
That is 48 °C
